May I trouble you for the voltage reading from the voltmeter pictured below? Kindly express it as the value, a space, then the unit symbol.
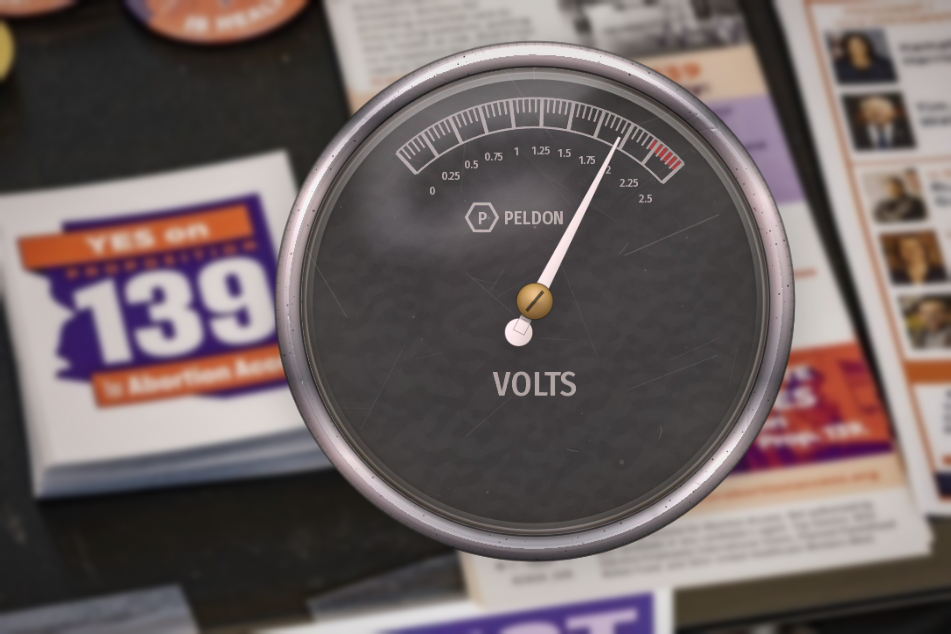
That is 1.95 V
